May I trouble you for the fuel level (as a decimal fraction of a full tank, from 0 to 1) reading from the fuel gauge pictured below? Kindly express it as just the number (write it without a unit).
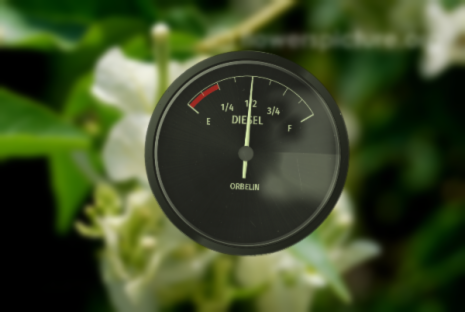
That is 0.5
